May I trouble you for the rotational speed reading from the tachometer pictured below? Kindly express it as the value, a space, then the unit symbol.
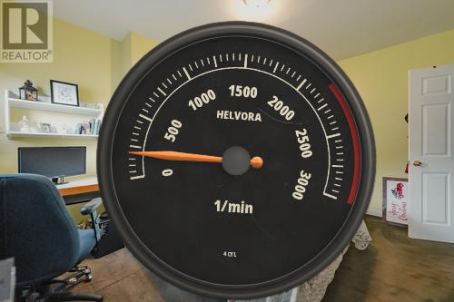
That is 200 rpm
